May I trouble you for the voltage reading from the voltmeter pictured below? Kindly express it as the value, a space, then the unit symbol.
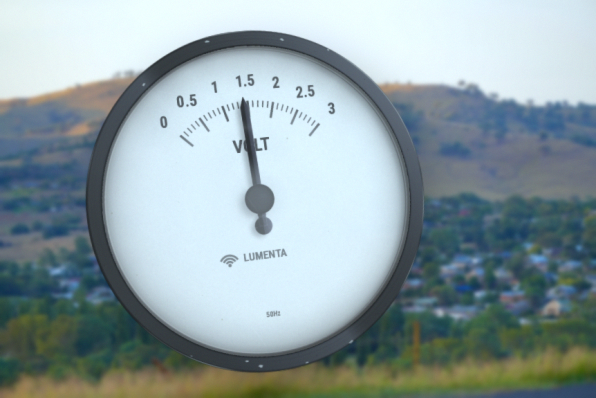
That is 1.4 V
